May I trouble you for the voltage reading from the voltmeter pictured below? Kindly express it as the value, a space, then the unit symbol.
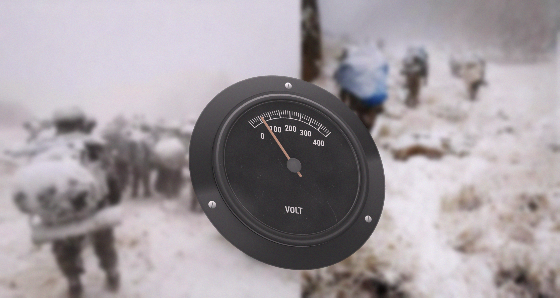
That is 50 V
